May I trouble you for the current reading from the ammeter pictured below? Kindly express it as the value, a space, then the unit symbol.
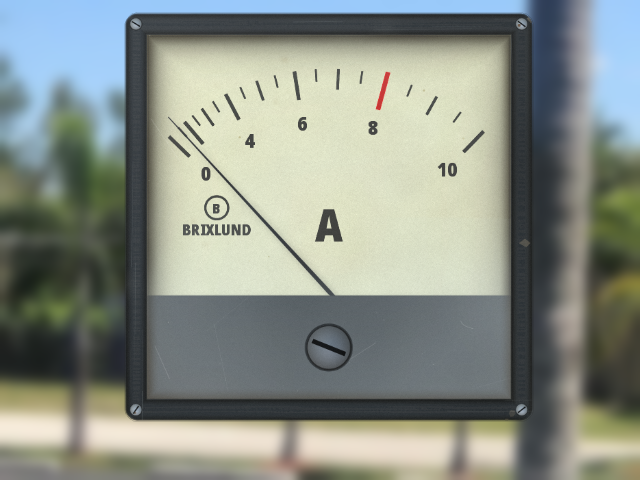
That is 1.5 A
